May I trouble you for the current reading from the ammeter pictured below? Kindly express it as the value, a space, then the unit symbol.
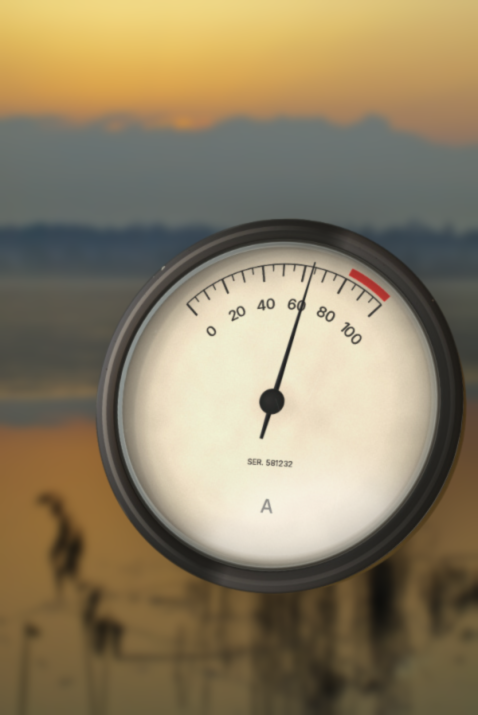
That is 65 A
